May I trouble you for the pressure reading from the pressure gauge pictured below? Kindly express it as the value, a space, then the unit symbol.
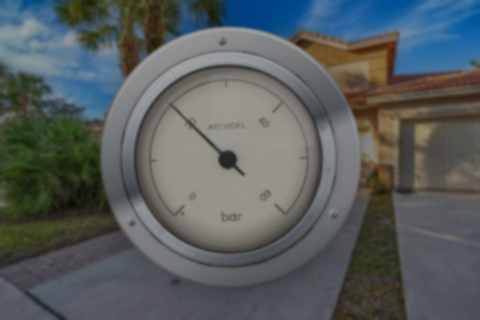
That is 20 bar
